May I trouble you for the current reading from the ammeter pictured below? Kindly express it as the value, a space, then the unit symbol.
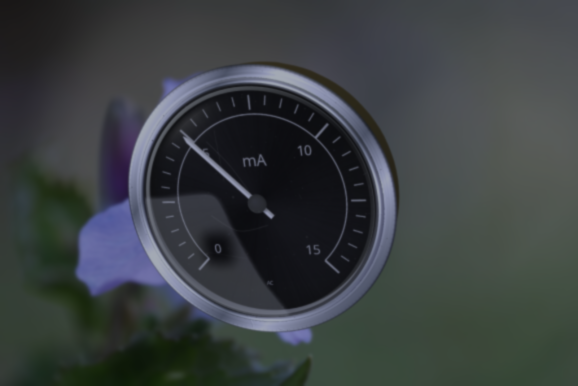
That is 5 mA
